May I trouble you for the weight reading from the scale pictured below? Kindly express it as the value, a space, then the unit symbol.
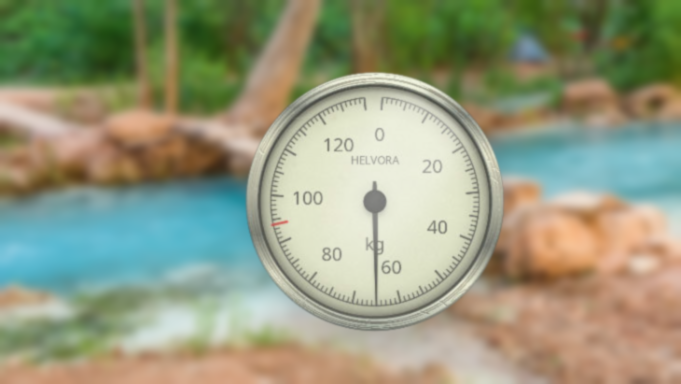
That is 65 kg
